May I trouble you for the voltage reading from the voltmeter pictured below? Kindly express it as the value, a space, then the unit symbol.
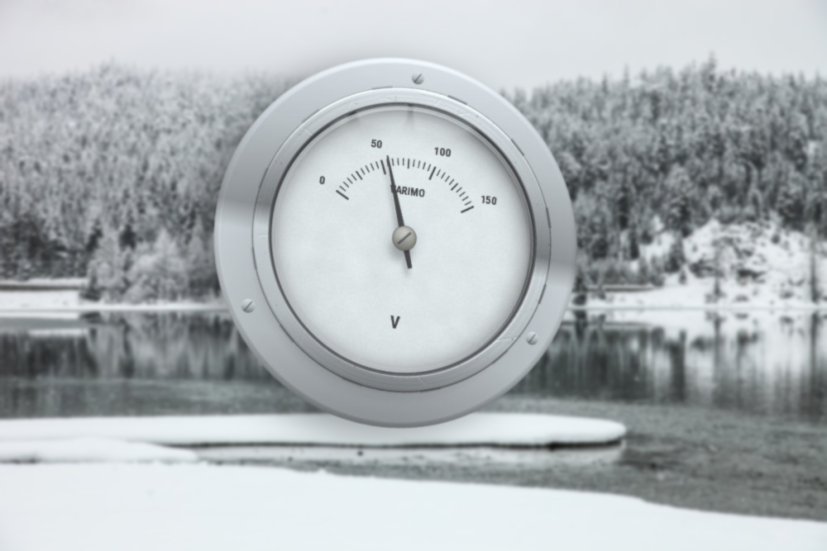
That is 55 V
